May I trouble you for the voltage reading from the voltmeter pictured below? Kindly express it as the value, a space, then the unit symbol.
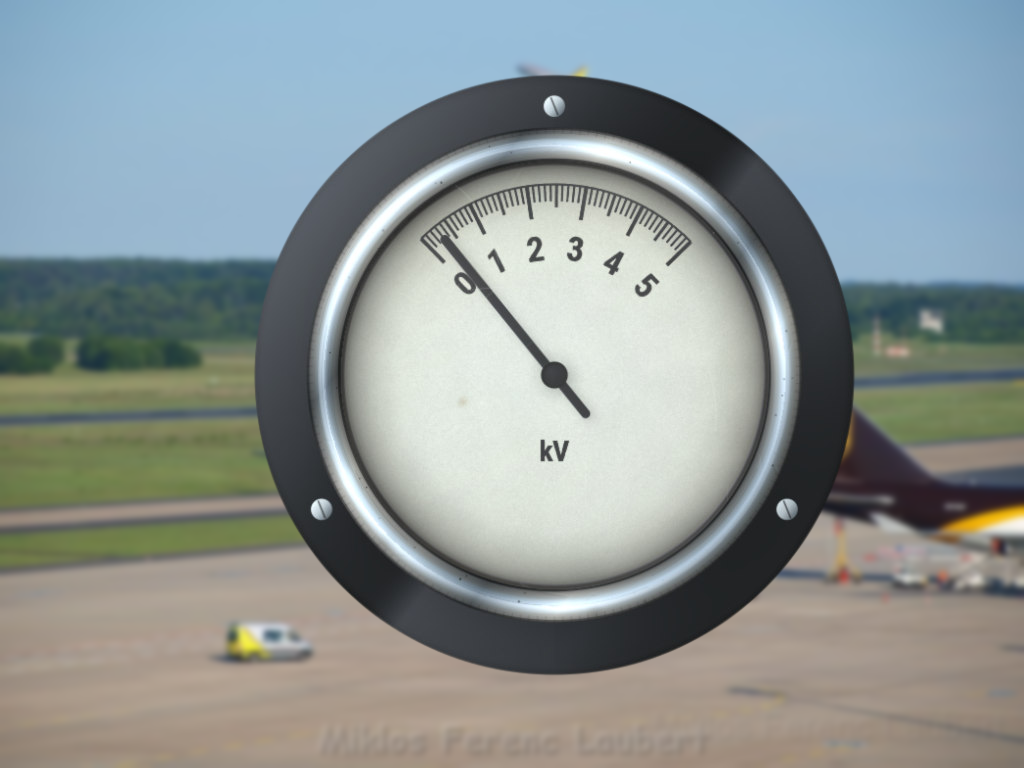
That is 0.3 kV
